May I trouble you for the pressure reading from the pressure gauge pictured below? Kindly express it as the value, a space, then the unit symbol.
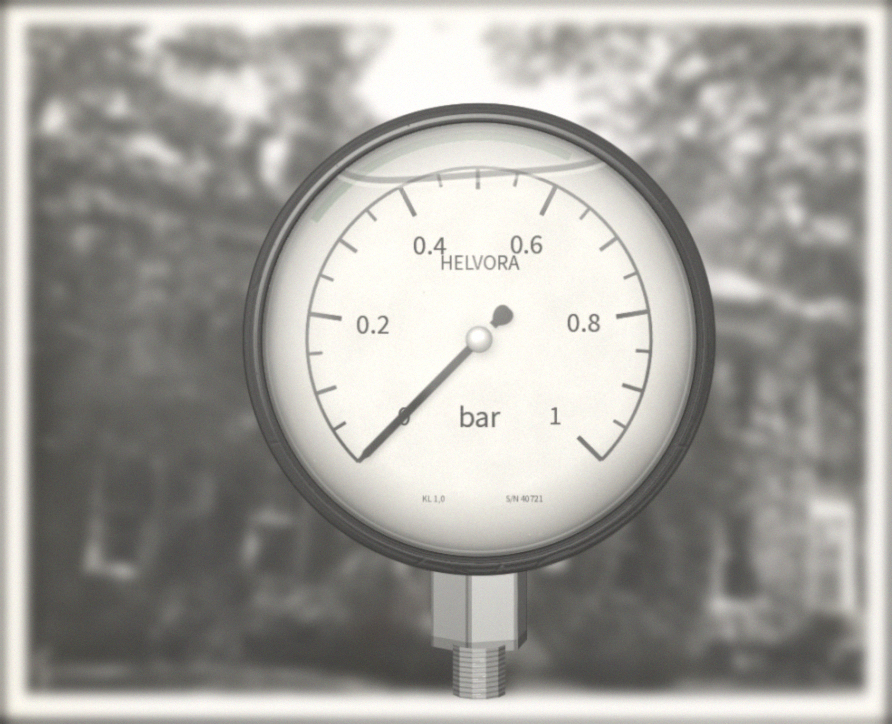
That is 0 bar
